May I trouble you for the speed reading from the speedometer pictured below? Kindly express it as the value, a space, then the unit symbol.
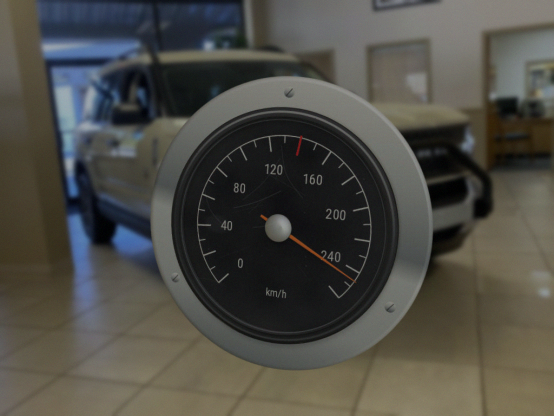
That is 245 km/h
